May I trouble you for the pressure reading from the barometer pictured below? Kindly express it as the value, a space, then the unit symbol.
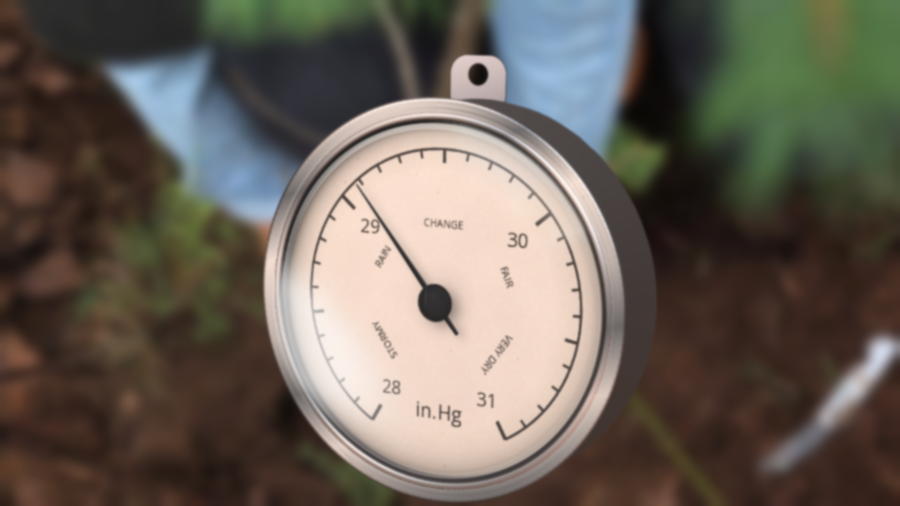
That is 29.1 inHg
